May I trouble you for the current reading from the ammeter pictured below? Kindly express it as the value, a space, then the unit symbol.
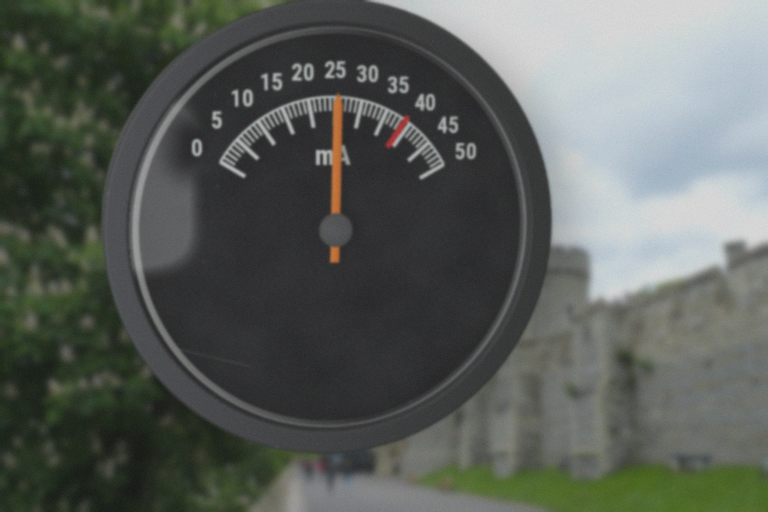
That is 25 mA
